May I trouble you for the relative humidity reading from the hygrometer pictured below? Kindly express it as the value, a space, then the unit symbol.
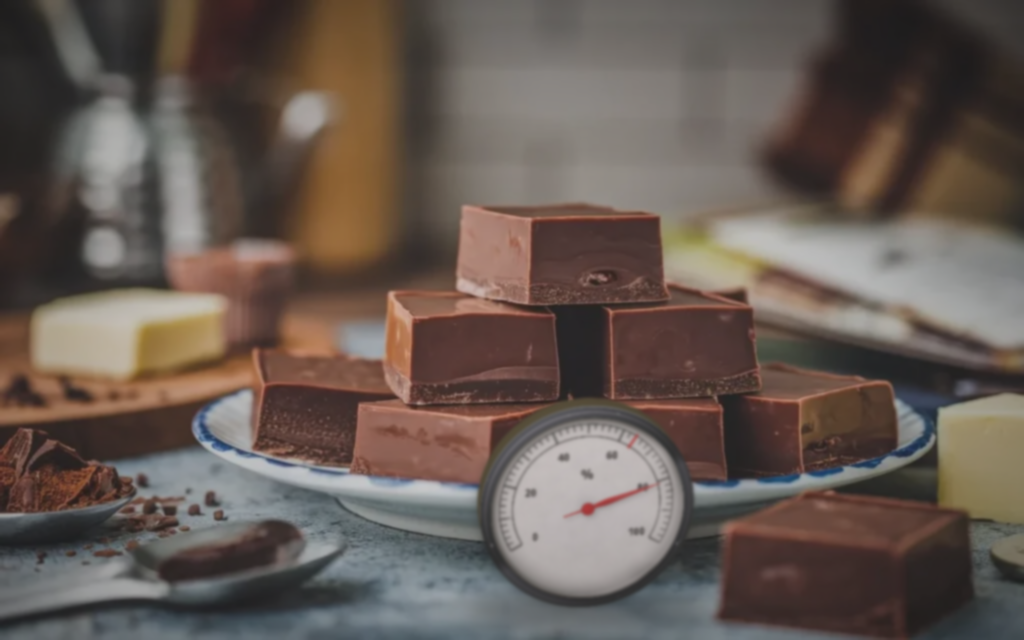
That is 80 %
